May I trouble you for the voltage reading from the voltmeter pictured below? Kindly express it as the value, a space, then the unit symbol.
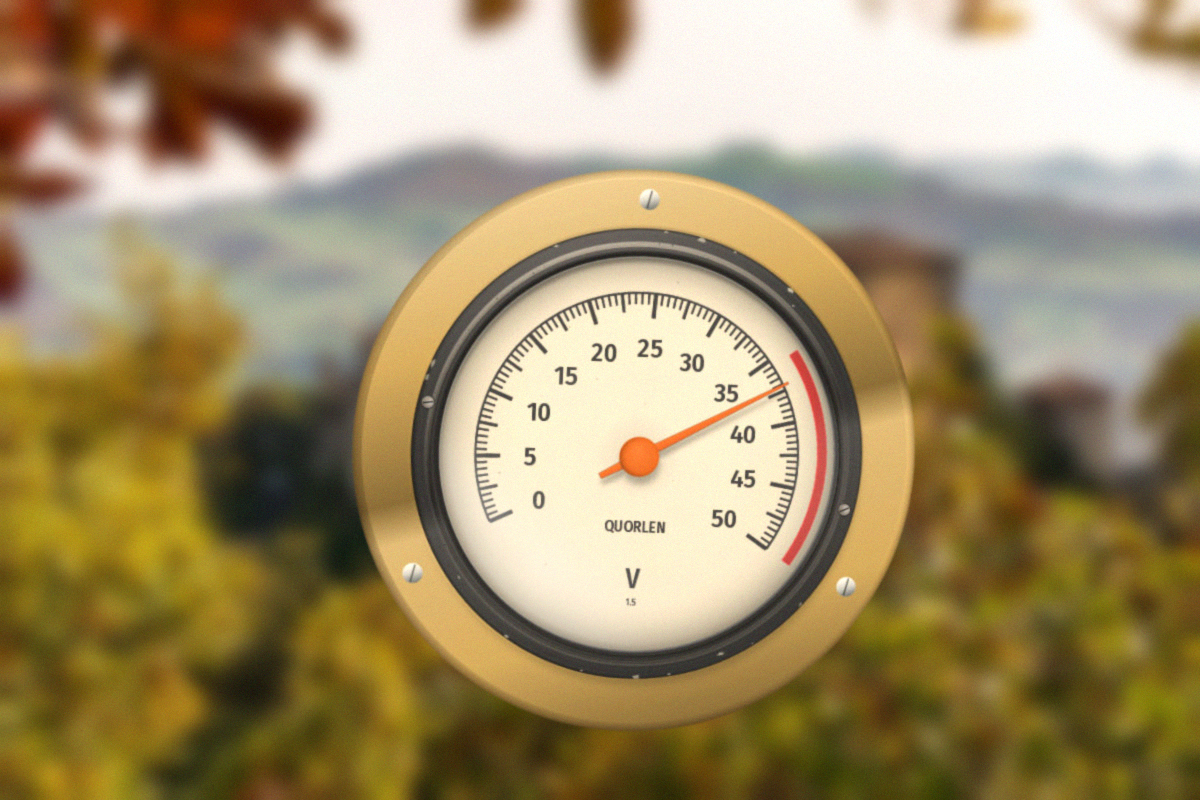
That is 37 V
